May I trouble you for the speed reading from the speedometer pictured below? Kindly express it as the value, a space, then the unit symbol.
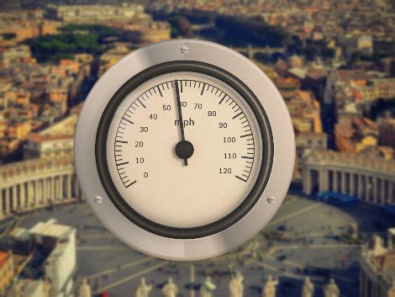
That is 58 mph
